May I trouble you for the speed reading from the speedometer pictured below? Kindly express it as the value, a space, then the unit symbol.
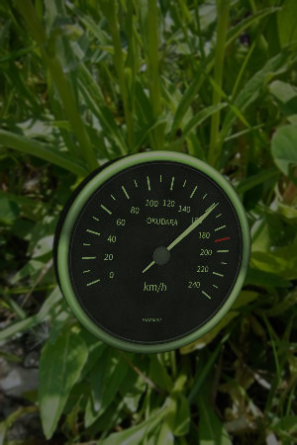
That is 160 km/h
